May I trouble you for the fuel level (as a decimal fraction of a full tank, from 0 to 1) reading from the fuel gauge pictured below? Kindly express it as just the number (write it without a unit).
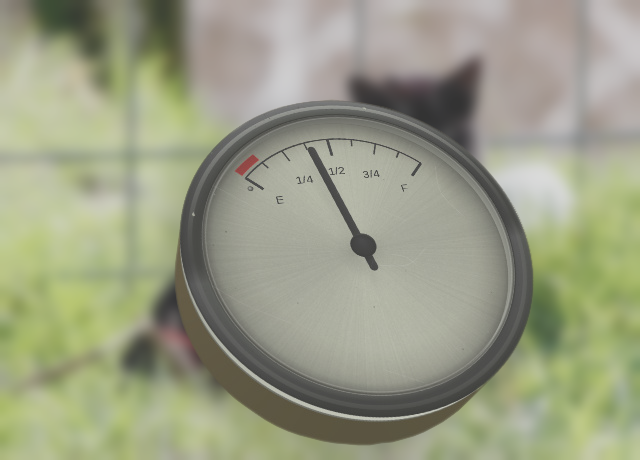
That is 0.375
